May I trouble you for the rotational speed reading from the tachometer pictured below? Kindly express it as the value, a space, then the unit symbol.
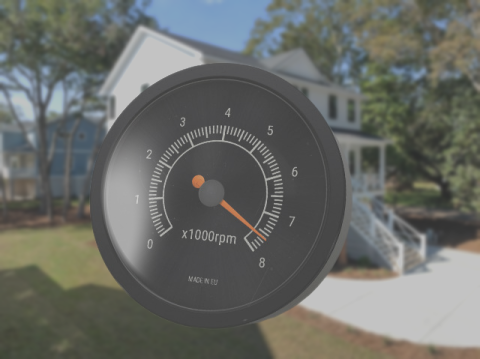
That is 7600 rpm
